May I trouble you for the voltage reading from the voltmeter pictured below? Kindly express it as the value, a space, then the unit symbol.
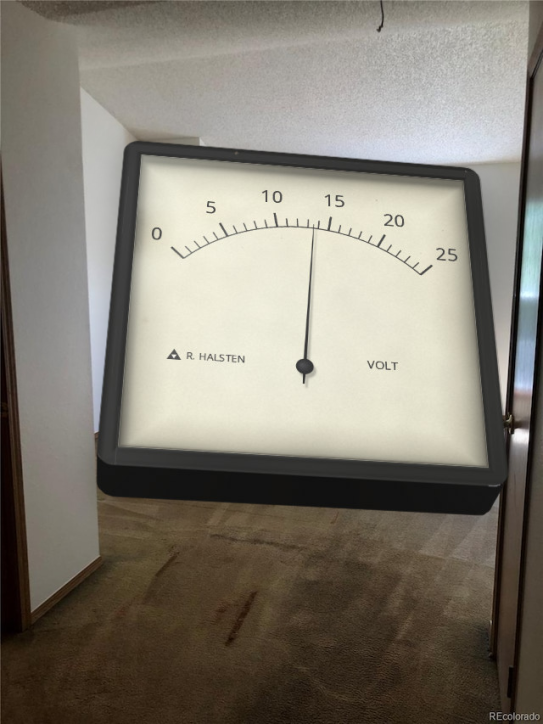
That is 13.5 V
